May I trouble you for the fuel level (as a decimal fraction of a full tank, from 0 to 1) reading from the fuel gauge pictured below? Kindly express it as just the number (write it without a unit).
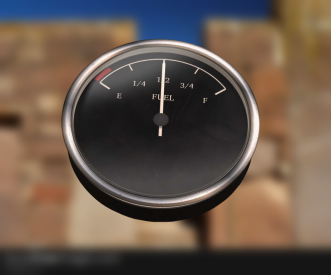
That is 0.5
